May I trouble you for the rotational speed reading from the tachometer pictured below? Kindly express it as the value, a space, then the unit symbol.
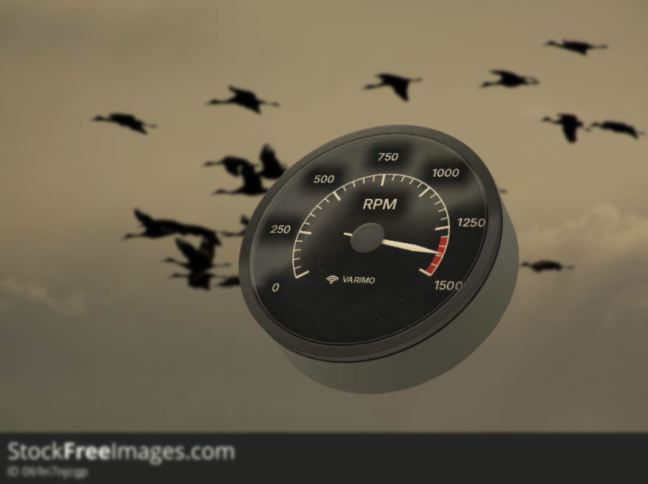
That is 1400 rpm
